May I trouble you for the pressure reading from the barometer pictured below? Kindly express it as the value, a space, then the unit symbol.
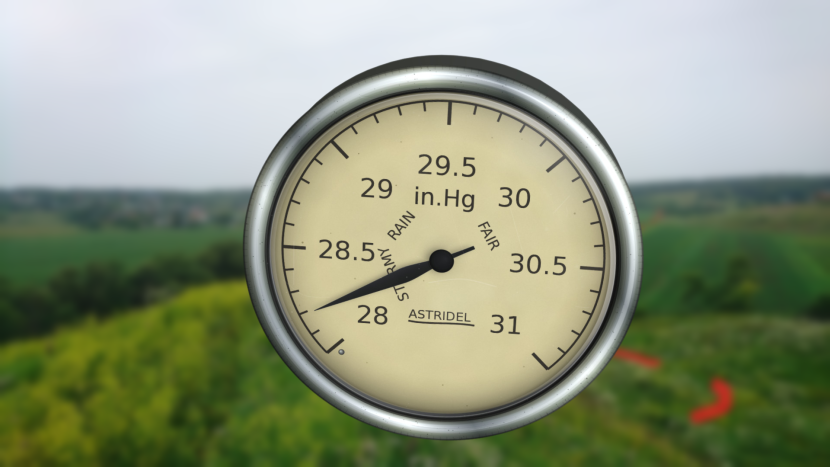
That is 28.2 inHg
